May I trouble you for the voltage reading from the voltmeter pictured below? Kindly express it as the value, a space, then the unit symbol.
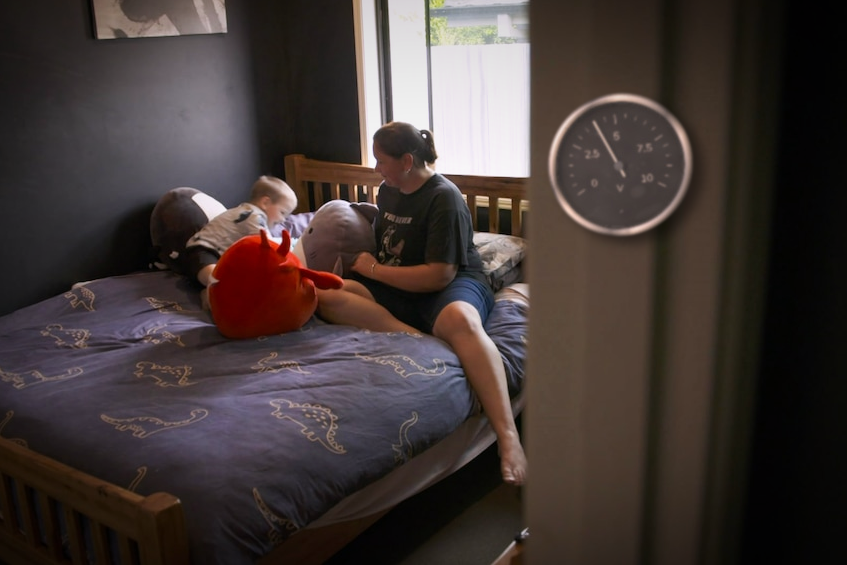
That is 4 V
